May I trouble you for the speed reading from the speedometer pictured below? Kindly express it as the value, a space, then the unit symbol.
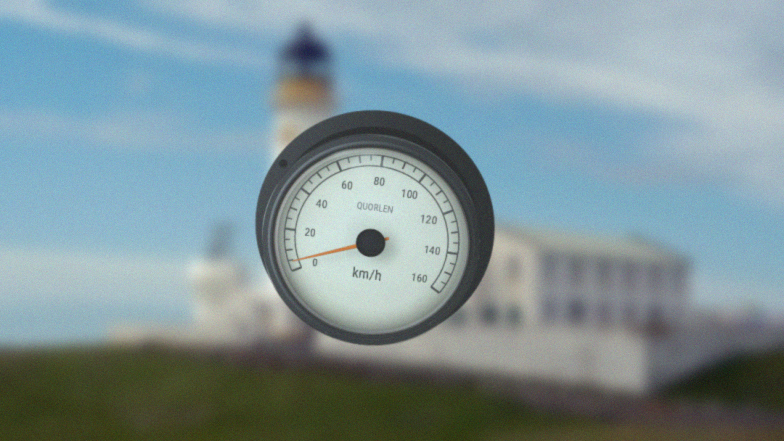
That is 5 km/h
